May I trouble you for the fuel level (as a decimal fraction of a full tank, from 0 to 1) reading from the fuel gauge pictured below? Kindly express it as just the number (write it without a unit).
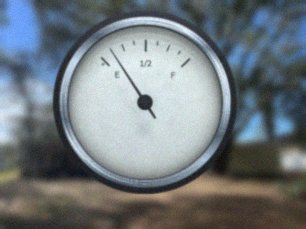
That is 0.125
